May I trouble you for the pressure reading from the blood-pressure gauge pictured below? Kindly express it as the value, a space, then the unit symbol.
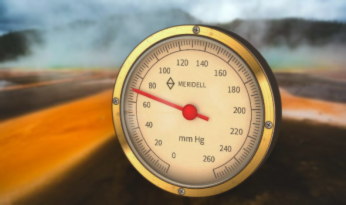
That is 70 mmHg
